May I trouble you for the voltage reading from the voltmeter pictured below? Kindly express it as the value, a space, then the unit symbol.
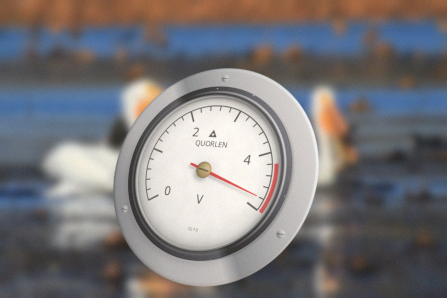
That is 4.8 V
